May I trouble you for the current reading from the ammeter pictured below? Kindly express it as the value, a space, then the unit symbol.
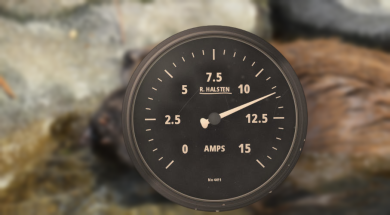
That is 11.25 A
